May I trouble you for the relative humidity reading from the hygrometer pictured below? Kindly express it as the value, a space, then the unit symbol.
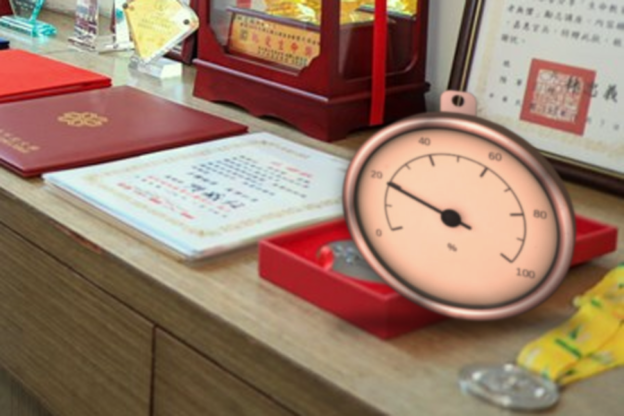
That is 20 %
